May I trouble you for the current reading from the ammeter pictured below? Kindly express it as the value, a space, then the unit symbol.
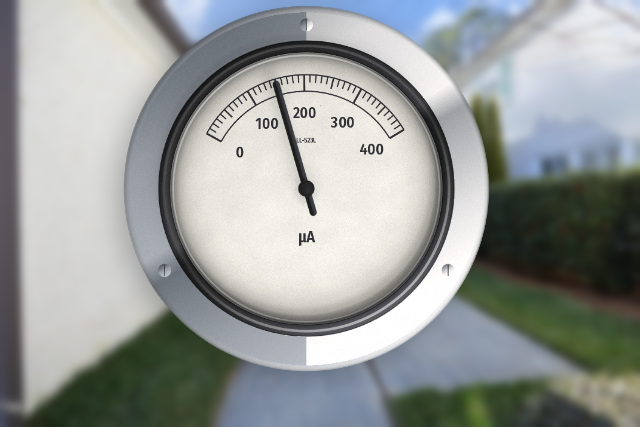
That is 150 µA
